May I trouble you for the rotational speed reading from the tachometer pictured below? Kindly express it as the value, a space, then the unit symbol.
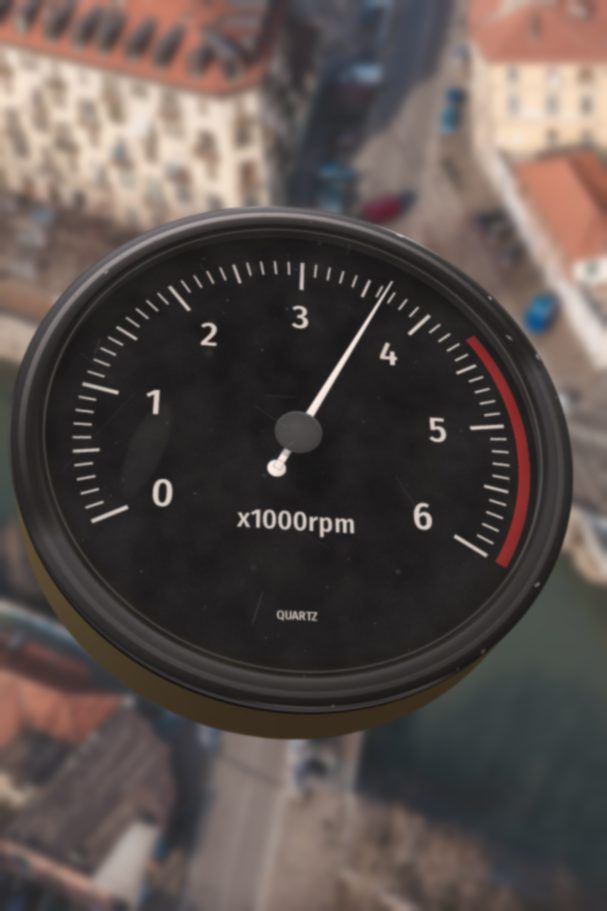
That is 3650 rpm
